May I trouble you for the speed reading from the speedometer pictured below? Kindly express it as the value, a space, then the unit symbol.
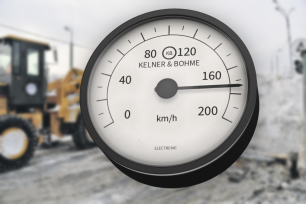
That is 175 km/h
